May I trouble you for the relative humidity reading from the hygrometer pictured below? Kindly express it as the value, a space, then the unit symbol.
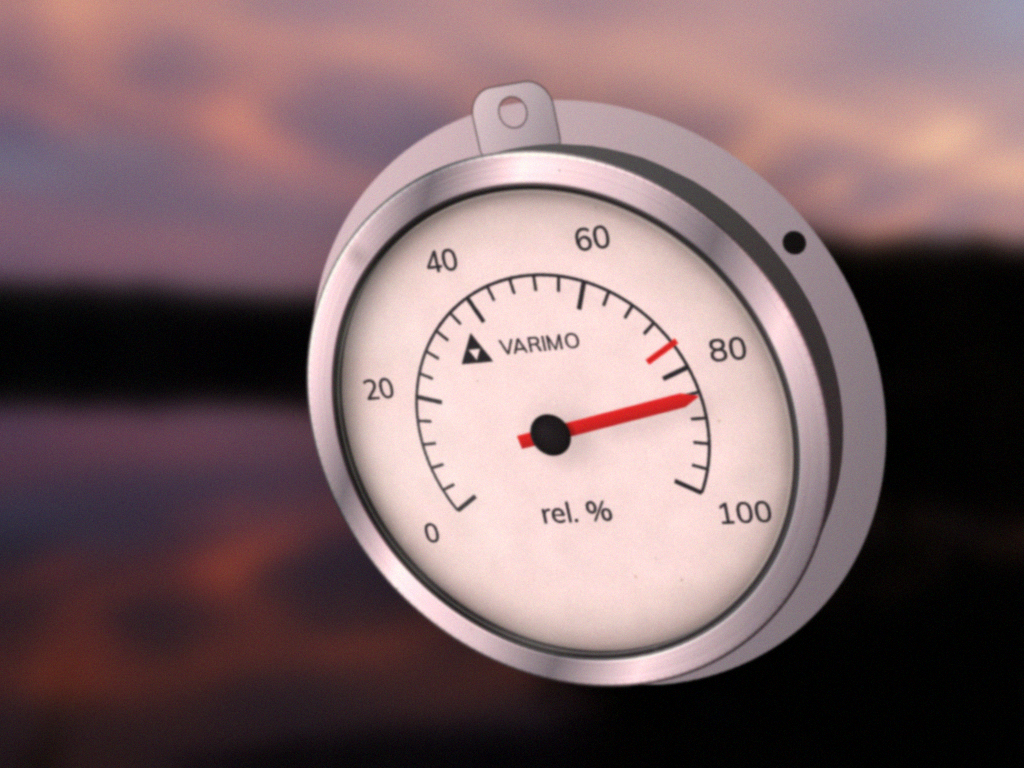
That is 84 %
